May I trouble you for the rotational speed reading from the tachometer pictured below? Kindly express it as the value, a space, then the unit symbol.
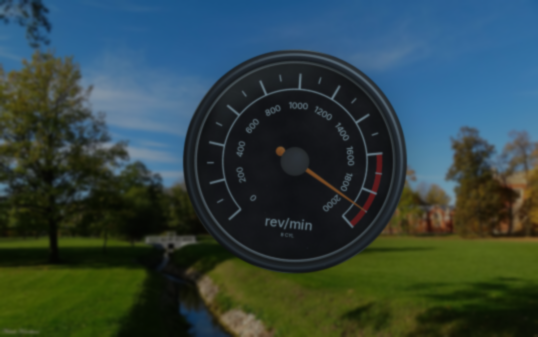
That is 1900 rpm
